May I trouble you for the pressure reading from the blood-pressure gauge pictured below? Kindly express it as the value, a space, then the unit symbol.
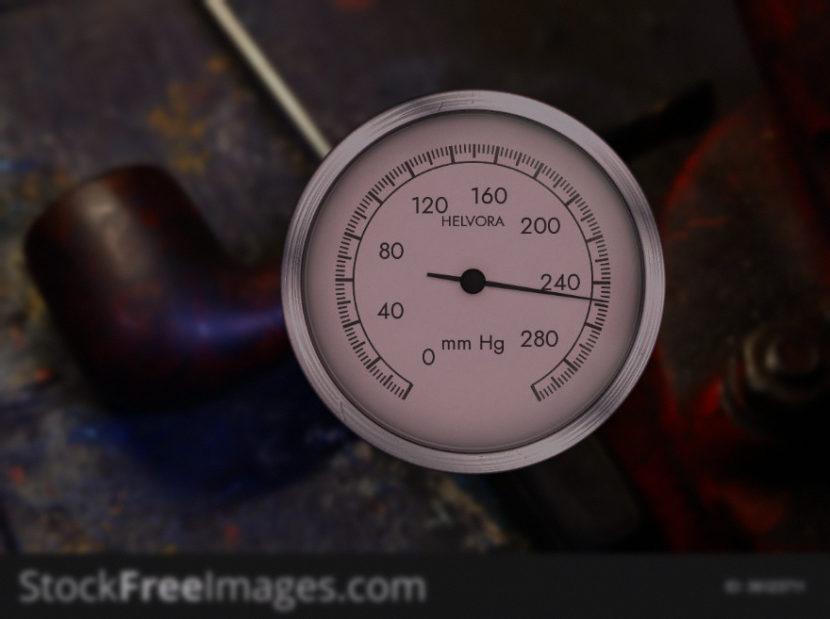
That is 248 mmHg
